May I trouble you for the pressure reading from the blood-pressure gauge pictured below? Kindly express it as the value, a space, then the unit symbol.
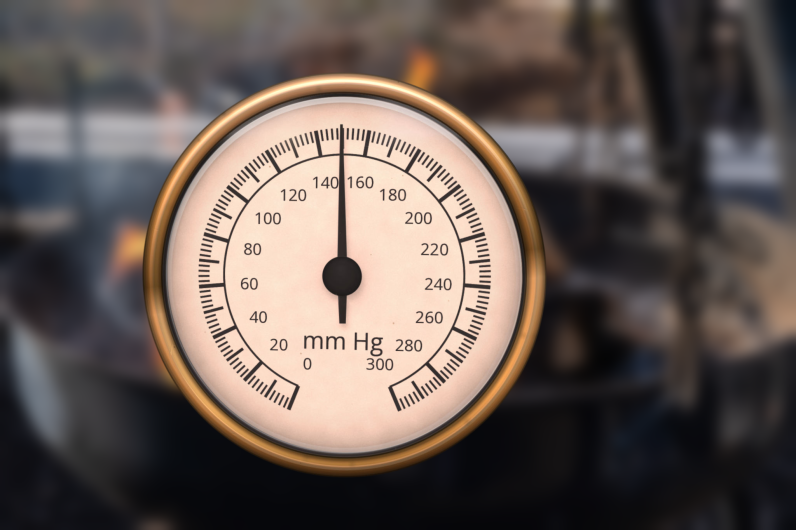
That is 150 mmHg
